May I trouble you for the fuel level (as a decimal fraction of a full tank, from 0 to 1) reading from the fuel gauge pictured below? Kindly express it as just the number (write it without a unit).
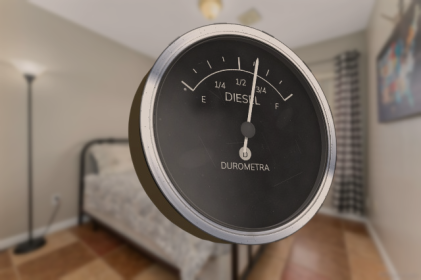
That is 0.625
